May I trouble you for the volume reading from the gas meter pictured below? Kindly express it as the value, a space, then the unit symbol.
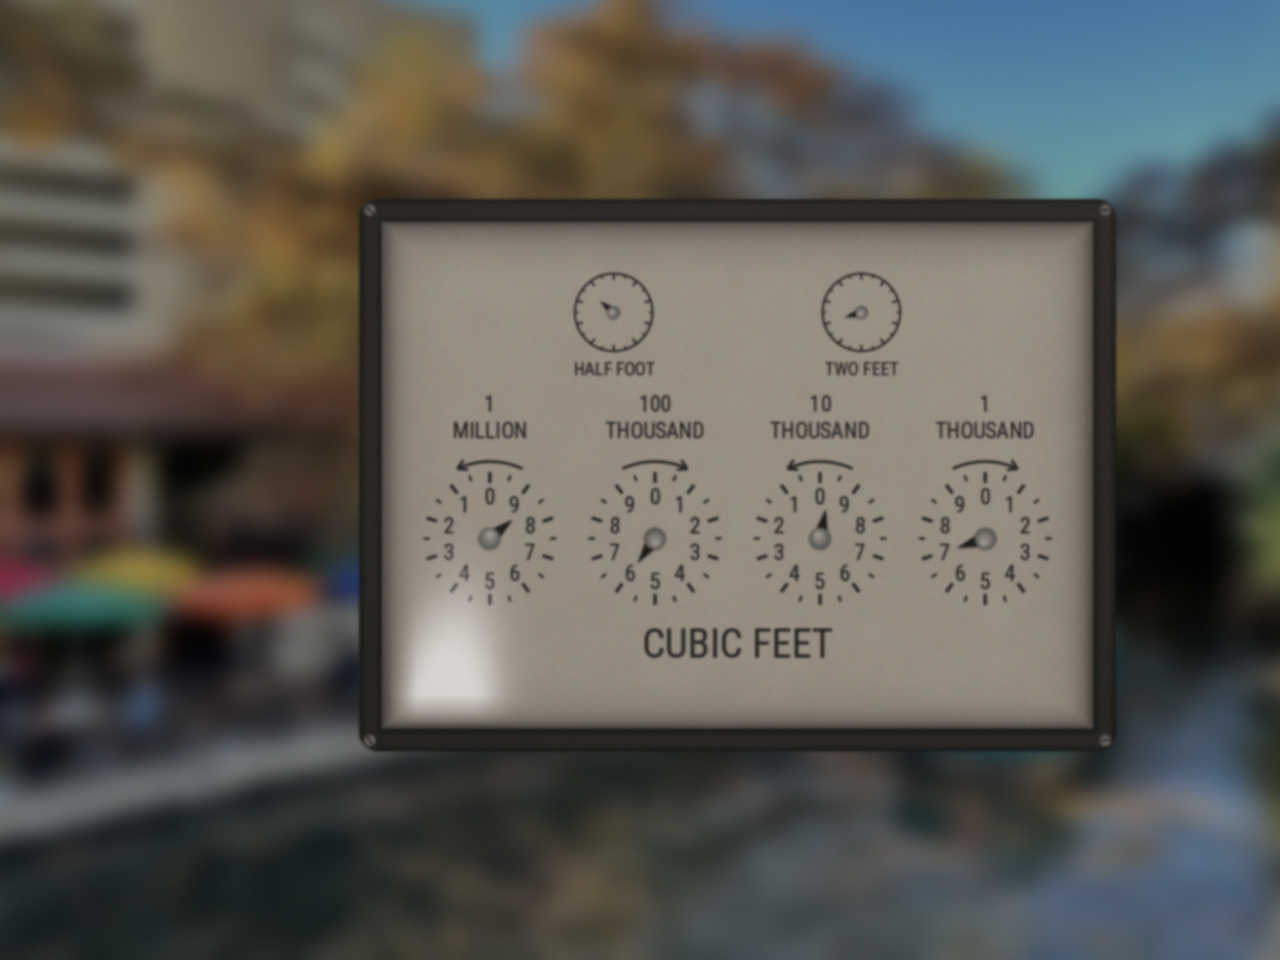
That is 859700 ft³
